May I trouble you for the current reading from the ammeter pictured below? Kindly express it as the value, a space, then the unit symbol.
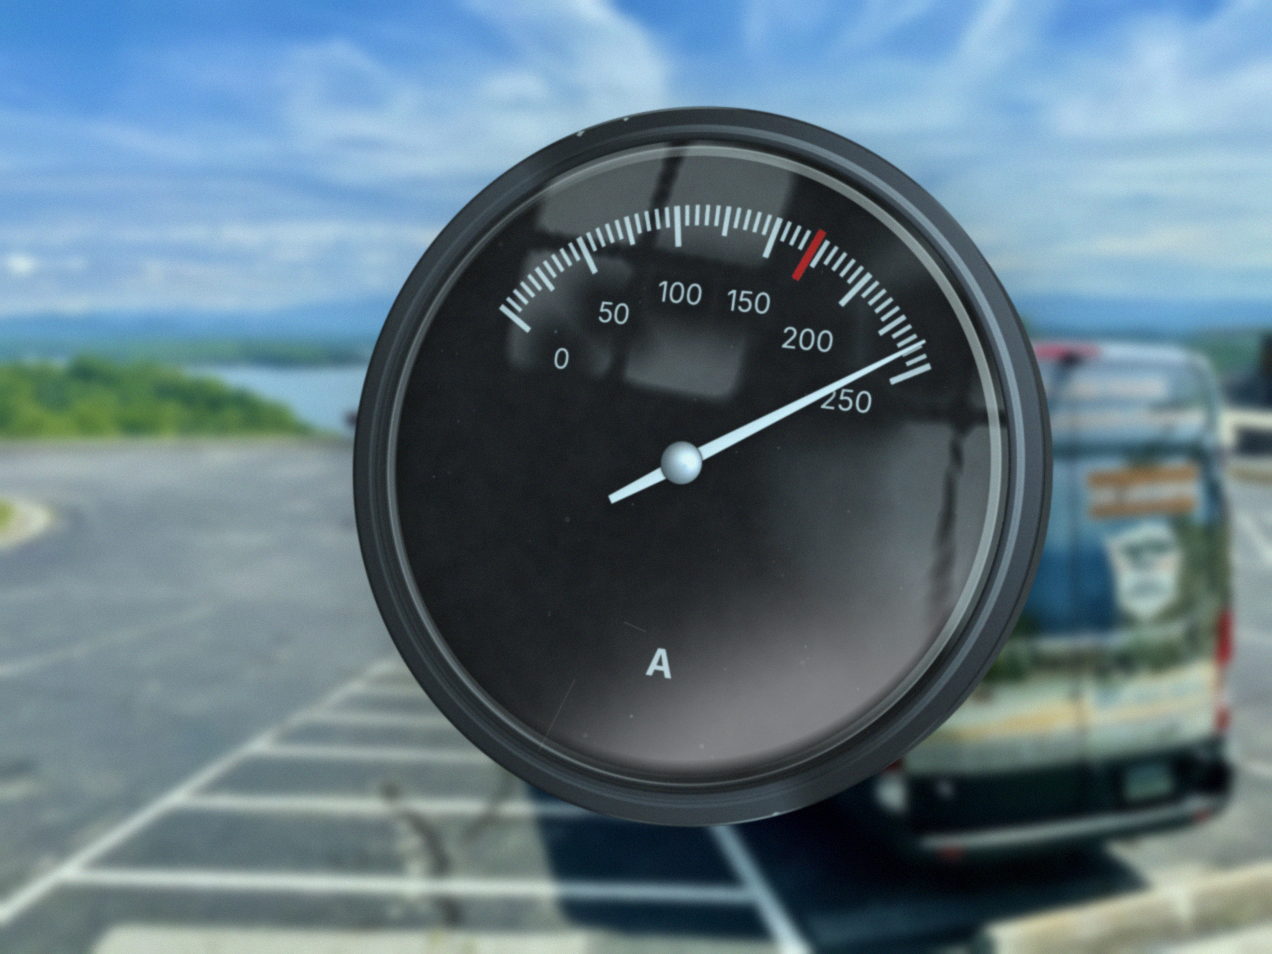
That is 240 A
